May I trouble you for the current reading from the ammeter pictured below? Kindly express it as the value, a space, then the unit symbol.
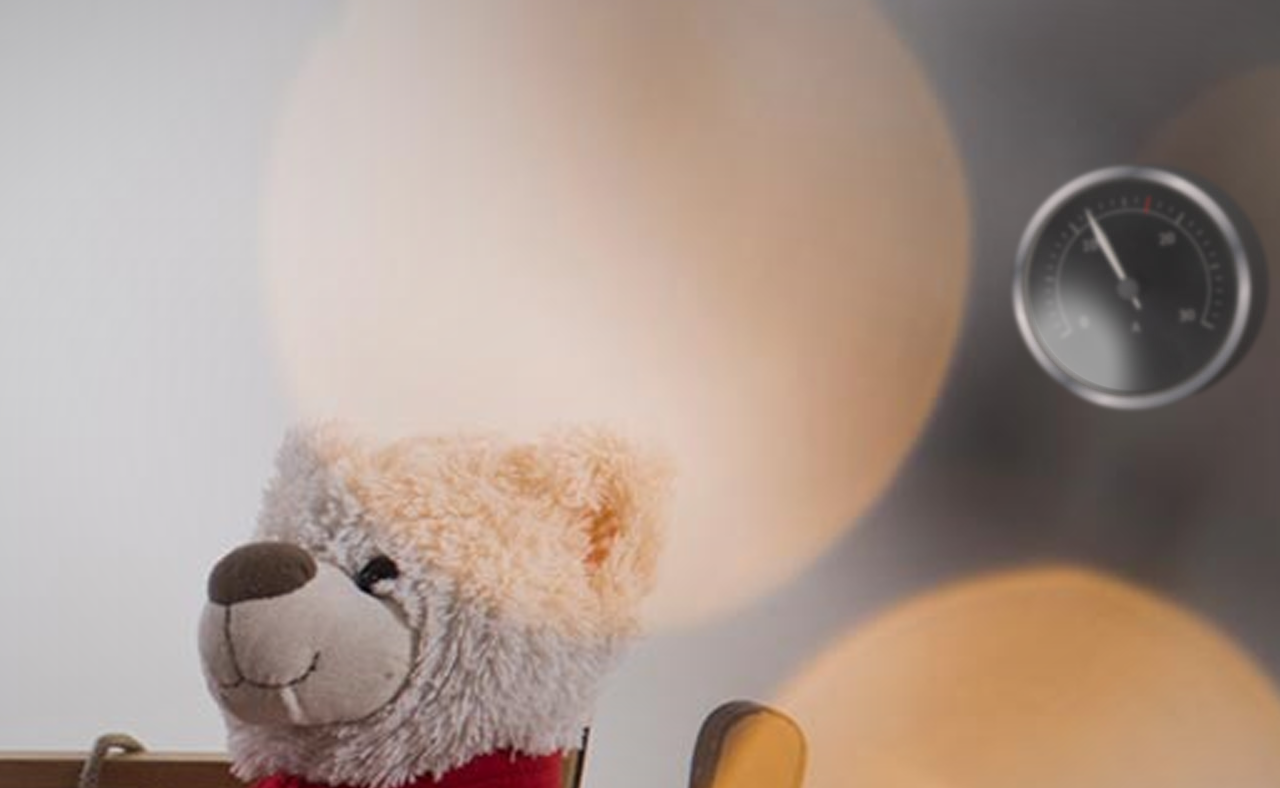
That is 12 A
